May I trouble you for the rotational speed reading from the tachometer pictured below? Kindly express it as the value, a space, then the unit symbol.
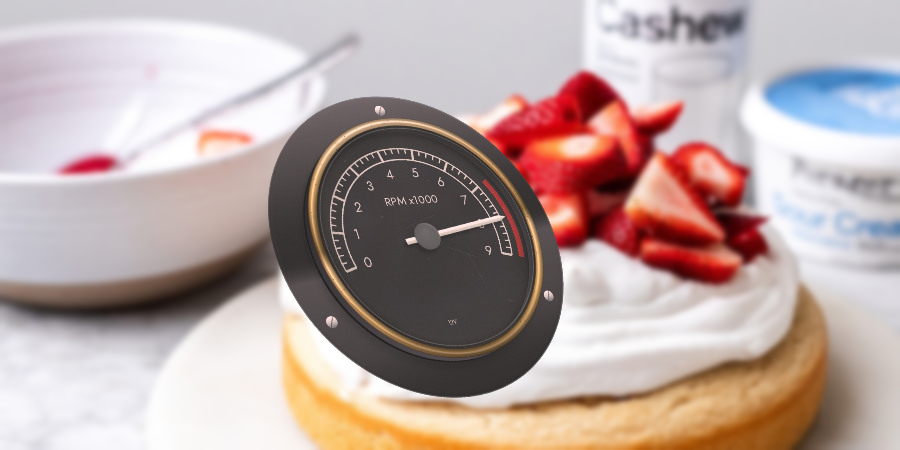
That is 8000 rpm
